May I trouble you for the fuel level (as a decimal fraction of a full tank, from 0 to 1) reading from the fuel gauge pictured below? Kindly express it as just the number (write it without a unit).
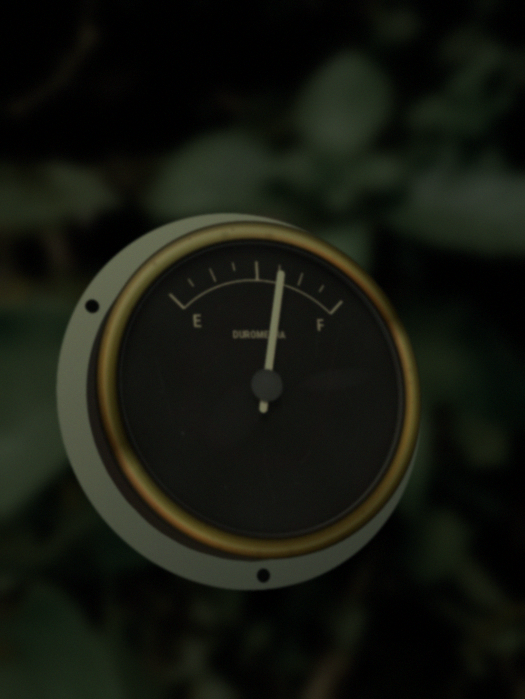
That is 0.625
